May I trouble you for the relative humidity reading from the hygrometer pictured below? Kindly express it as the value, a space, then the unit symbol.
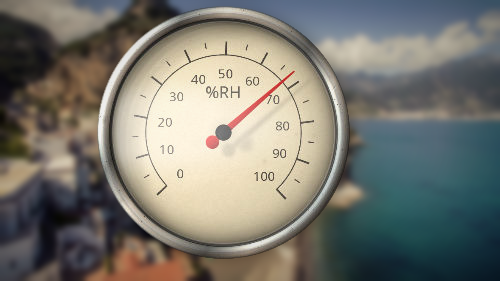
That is 67.5 %
